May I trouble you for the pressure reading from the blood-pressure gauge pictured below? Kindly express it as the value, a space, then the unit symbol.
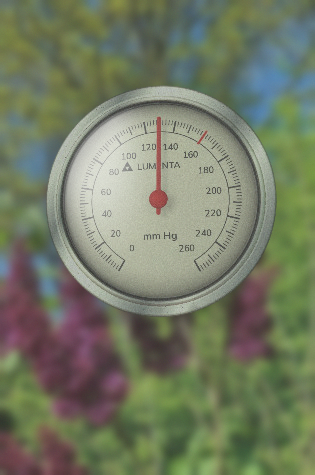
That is 130 mmHg
